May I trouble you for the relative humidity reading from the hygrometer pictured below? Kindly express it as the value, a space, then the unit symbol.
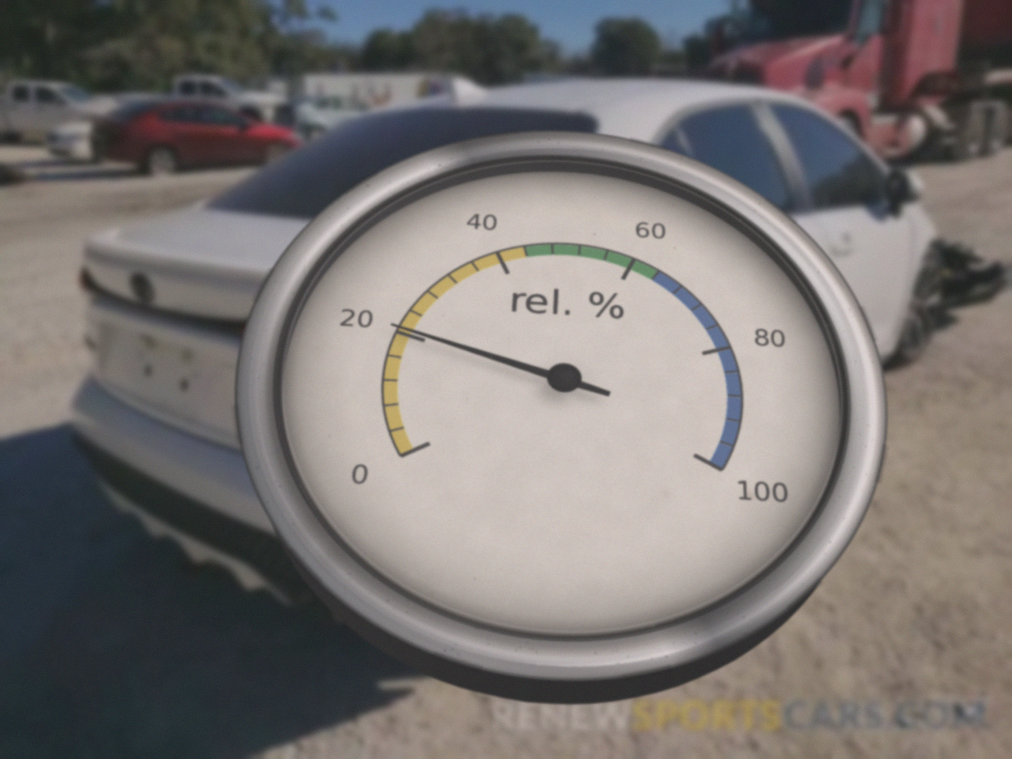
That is 20 %
